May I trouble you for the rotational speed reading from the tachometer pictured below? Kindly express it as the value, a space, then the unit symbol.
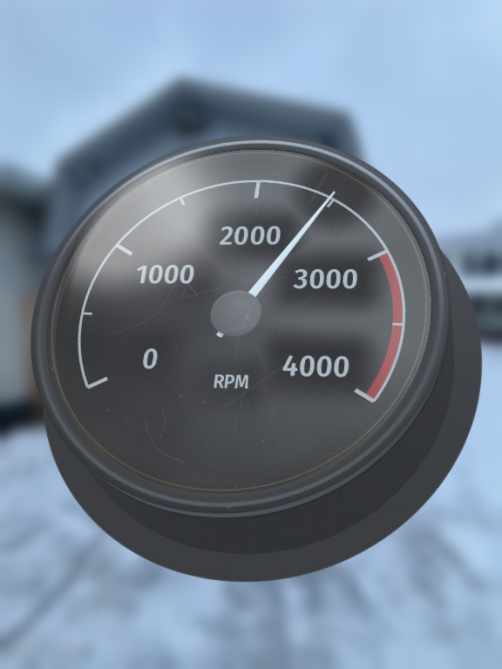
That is 2500 rpm
